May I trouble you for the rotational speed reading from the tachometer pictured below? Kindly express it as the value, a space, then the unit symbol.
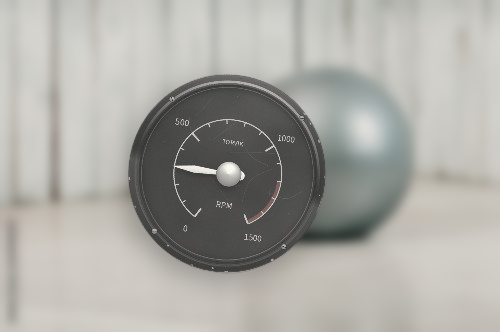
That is 300 rpm
